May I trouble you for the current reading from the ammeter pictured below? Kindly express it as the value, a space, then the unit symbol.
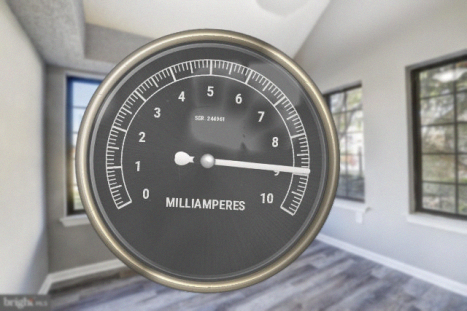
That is 8.9 mA
